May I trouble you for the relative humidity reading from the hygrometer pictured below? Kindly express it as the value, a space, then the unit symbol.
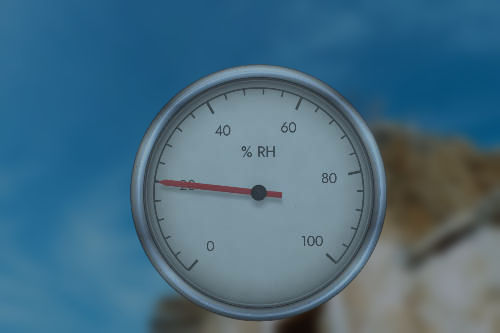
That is 20 %
